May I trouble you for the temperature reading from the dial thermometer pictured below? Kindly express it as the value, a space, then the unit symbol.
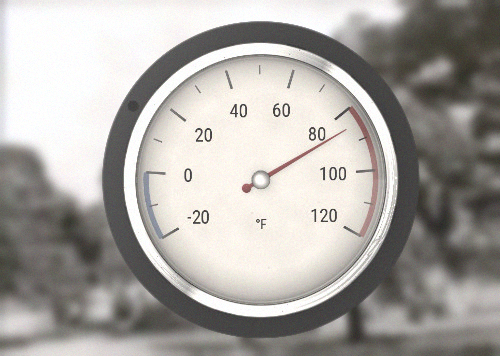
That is 85 °F
